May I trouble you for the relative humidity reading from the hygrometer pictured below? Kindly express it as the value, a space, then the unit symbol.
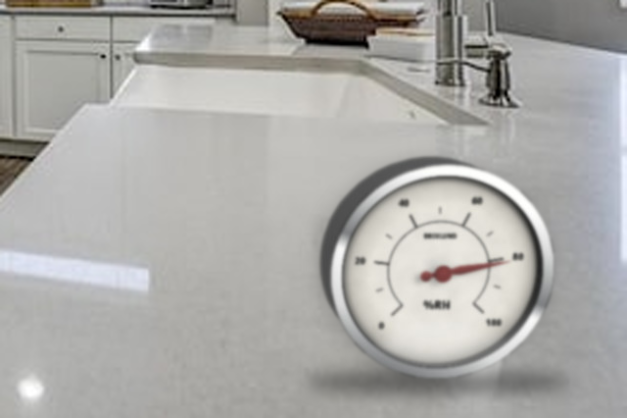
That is 80 %
